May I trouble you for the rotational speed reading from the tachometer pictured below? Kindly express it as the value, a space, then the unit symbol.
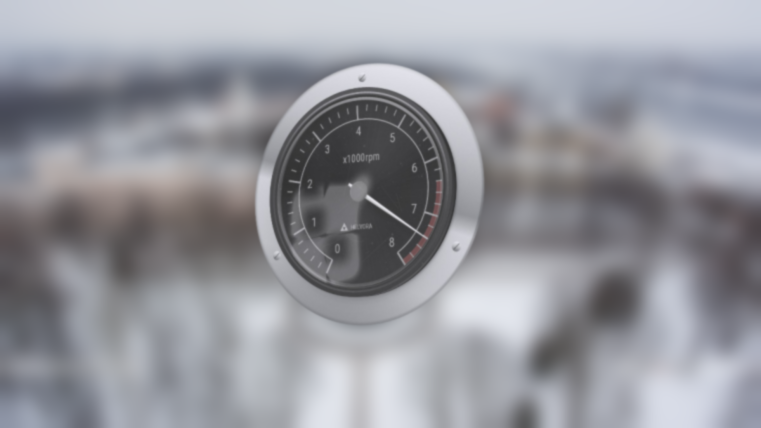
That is 7400 rpm
